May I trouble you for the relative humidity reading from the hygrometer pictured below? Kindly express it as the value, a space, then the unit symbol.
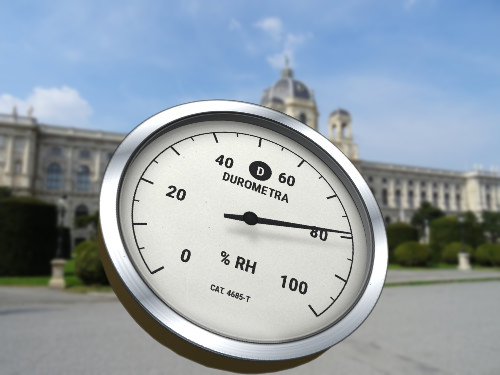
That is 80 %
